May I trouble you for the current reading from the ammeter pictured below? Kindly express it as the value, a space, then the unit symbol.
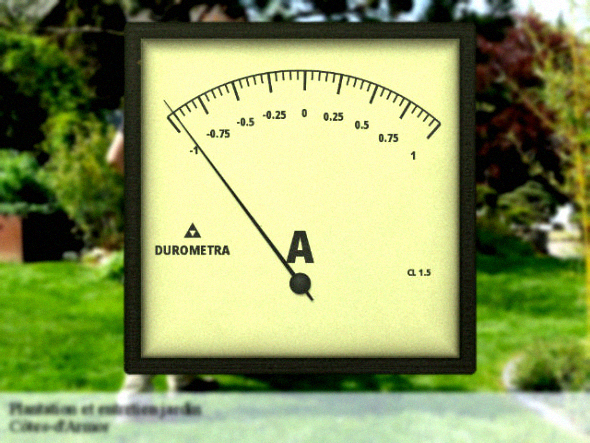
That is -0.95 A
